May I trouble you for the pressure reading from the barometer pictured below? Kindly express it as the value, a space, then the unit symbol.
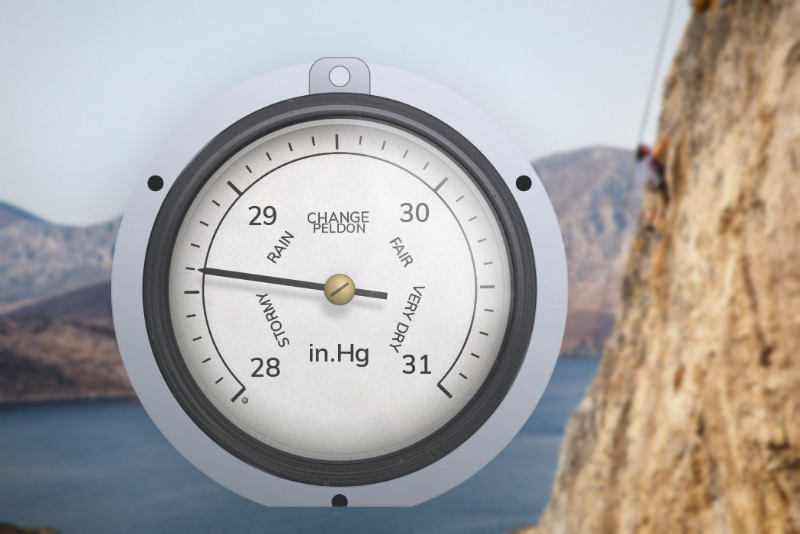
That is 28.6 inHg
